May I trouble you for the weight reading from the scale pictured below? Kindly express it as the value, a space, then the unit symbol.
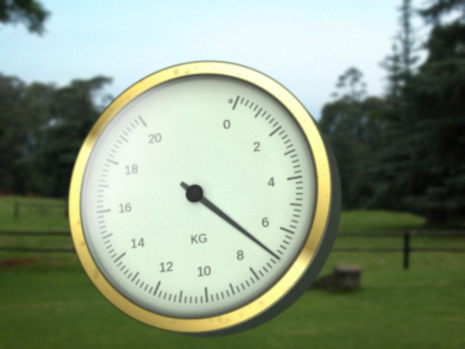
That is 7 kg
